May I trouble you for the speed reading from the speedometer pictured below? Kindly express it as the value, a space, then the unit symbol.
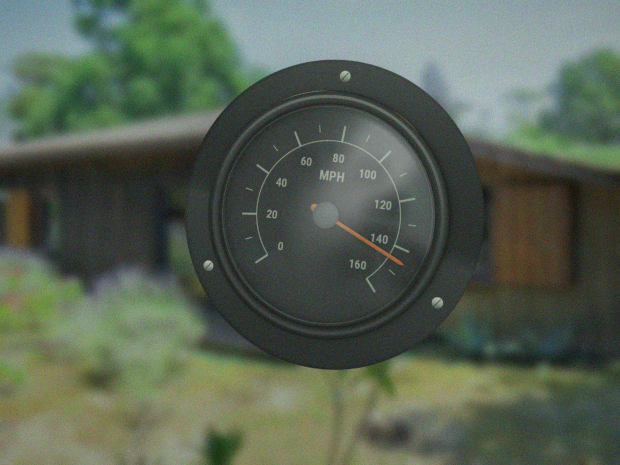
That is 145 mph
